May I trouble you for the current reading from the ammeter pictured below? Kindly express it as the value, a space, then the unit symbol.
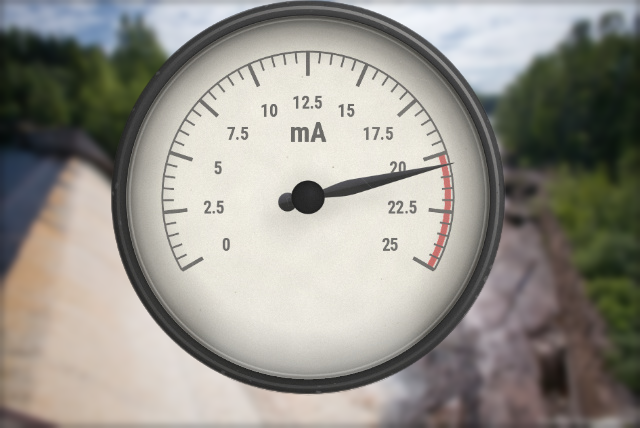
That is 20.5 mA
